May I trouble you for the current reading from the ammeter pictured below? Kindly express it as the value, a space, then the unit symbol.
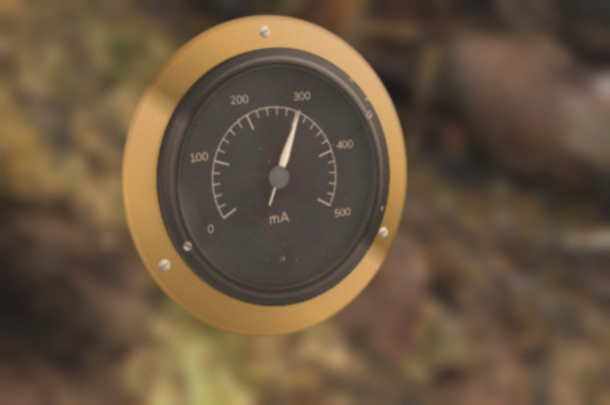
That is 300 mA
